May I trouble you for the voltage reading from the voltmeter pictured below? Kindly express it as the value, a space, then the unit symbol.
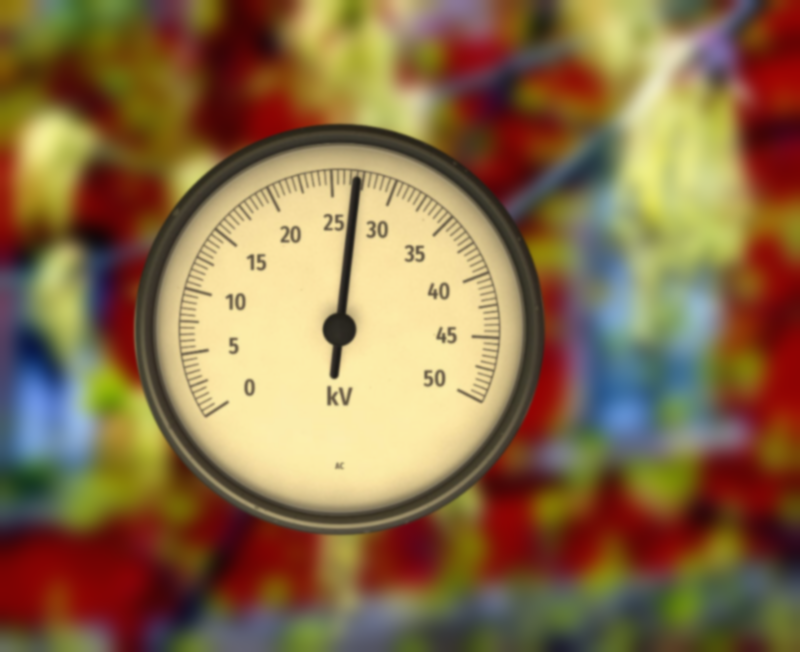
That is 27 kV
